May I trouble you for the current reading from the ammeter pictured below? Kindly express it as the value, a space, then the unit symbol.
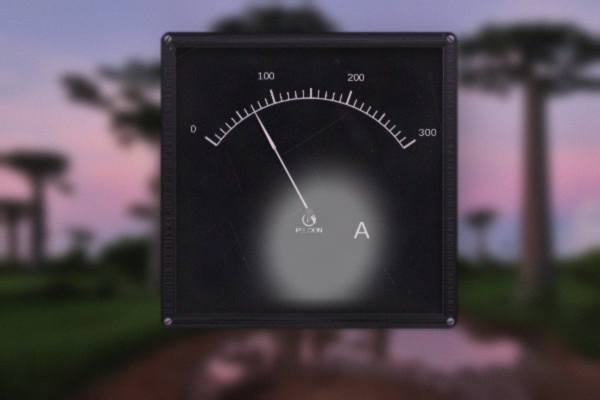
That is 70 A
